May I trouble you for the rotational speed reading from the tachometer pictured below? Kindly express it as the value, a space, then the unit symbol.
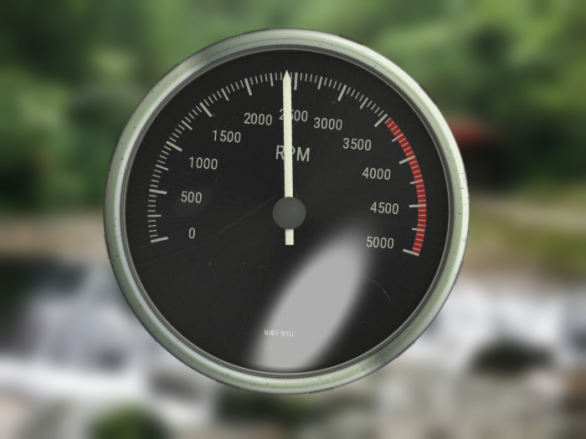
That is 2400 rpm
